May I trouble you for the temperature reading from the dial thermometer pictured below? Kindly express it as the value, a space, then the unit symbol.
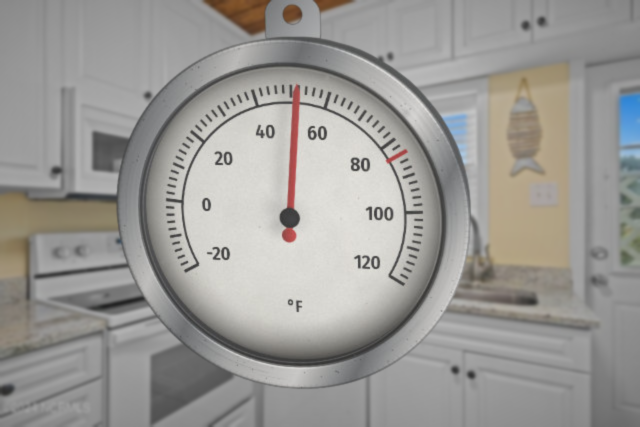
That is 52 °F
